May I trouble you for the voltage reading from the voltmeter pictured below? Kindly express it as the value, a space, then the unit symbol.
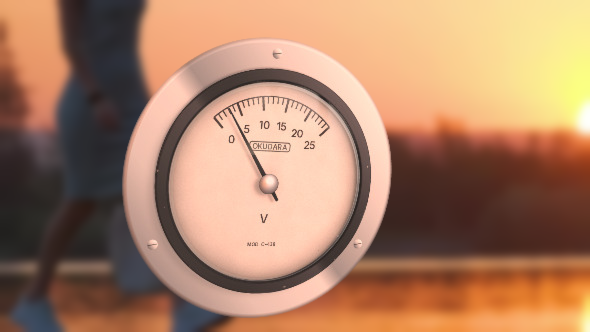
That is 3 V
